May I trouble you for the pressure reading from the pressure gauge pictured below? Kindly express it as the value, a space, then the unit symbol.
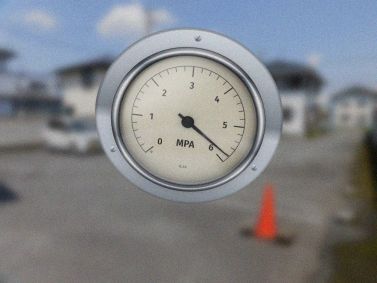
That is 5.8 MPa
